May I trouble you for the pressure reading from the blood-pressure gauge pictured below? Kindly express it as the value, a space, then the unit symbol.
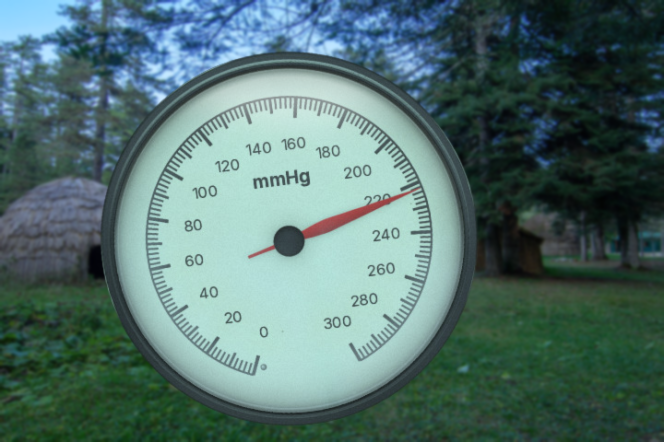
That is 222 mmHg
